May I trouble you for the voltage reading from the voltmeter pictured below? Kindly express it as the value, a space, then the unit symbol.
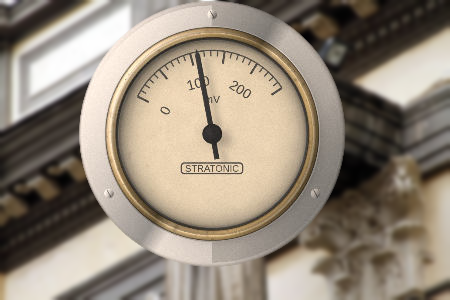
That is 110 mV
